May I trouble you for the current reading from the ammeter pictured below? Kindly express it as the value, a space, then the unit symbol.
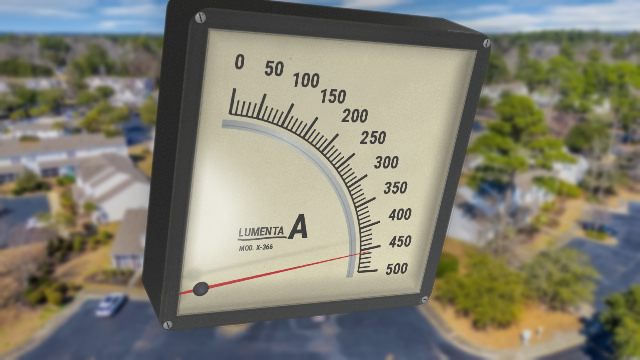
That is 450 A
